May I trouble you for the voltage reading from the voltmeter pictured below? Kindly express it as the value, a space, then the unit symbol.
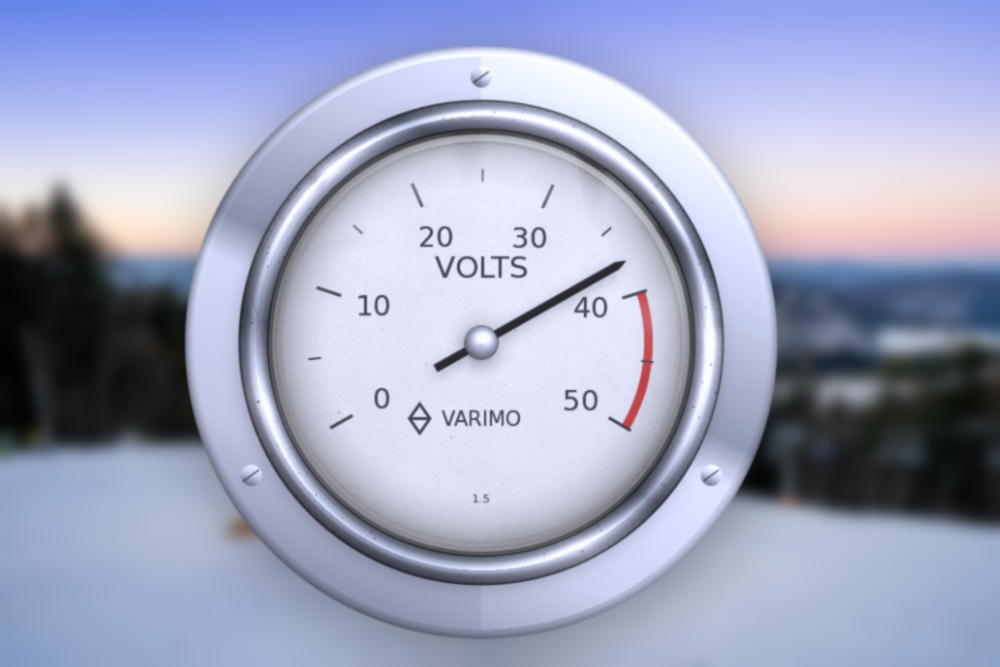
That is 37.5 V
